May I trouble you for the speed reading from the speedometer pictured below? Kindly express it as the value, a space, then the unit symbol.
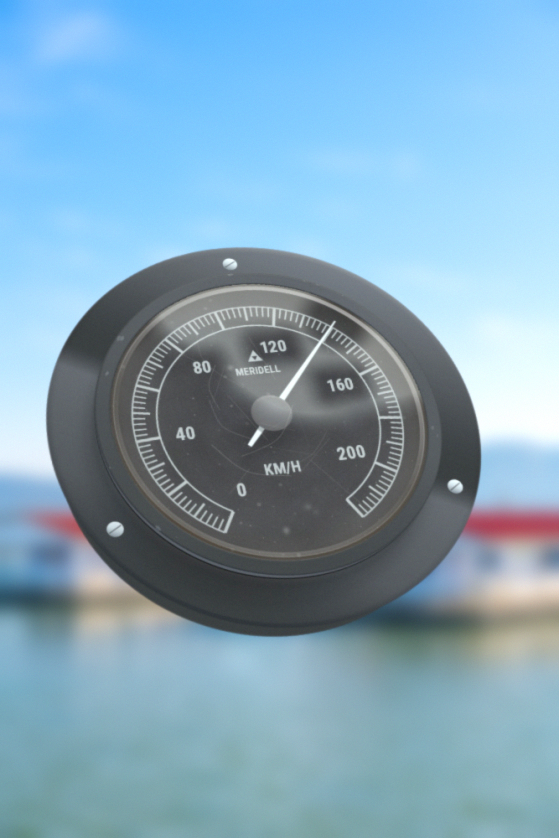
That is 140 km/h
